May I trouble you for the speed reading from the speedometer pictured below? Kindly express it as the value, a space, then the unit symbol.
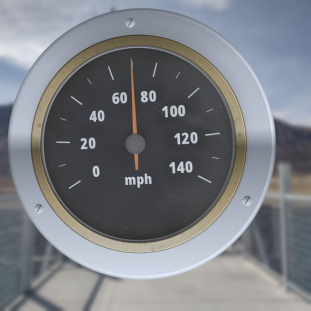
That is 70 mph
